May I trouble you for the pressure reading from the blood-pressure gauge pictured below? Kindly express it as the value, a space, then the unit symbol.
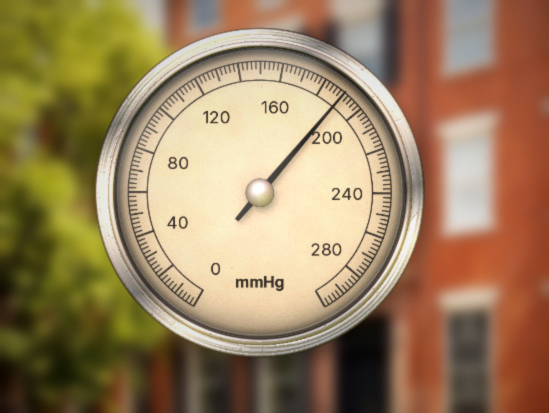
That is 190 mmHg
